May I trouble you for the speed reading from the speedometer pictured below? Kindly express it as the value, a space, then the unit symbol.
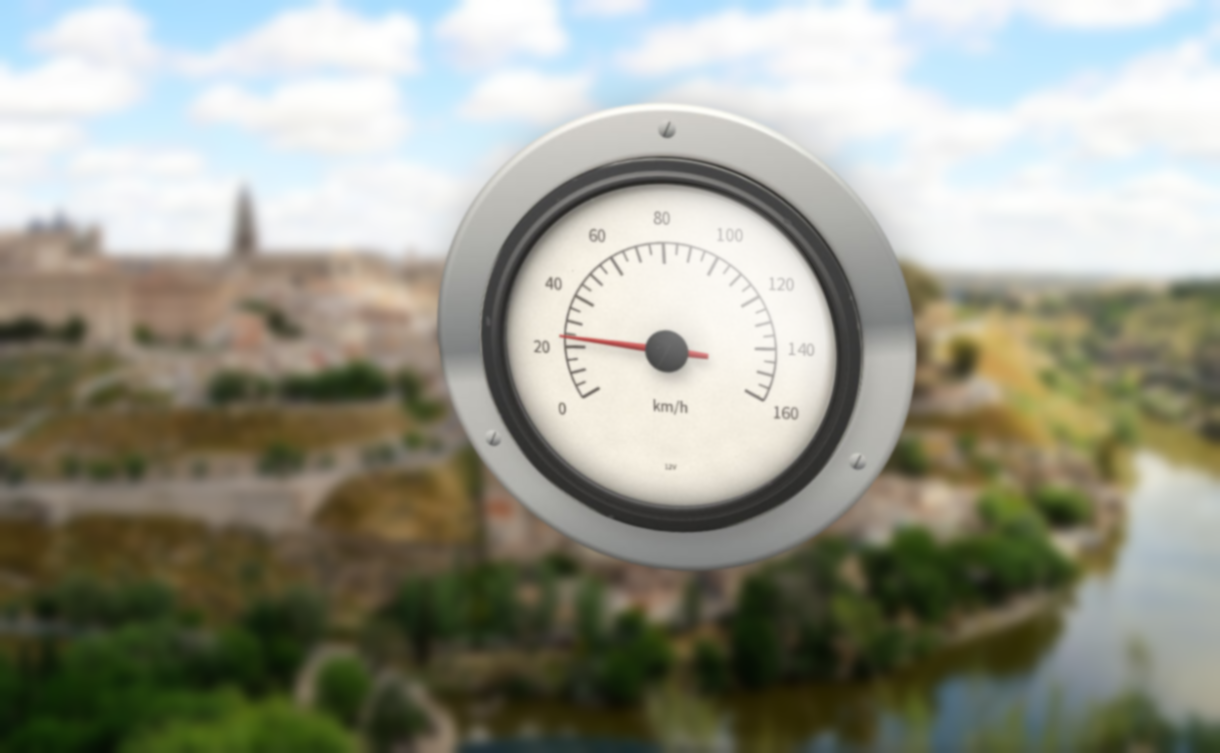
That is 25 km/h
